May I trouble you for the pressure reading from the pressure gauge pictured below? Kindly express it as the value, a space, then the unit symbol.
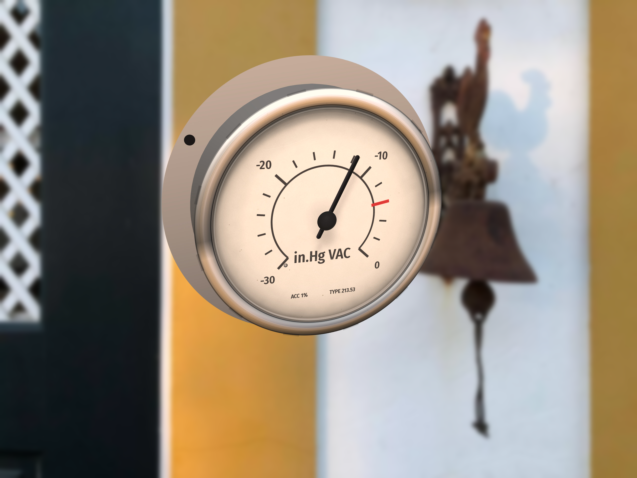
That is -12 inHg
